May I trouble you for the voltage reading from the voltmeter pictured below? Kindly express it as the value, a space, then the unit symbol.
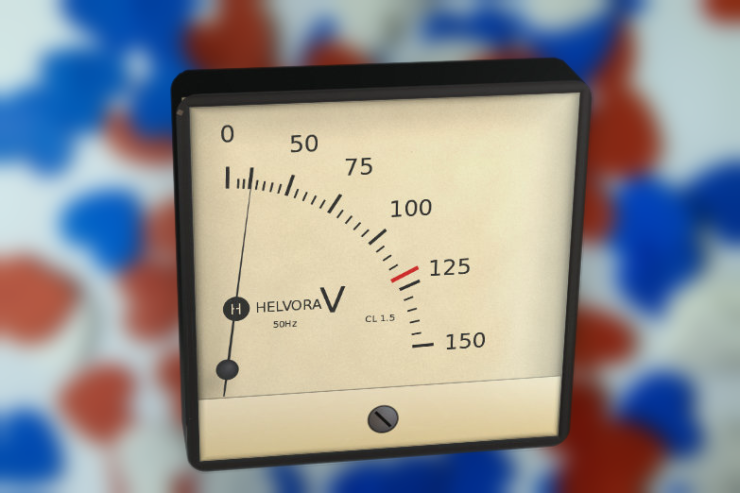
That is 25 V
